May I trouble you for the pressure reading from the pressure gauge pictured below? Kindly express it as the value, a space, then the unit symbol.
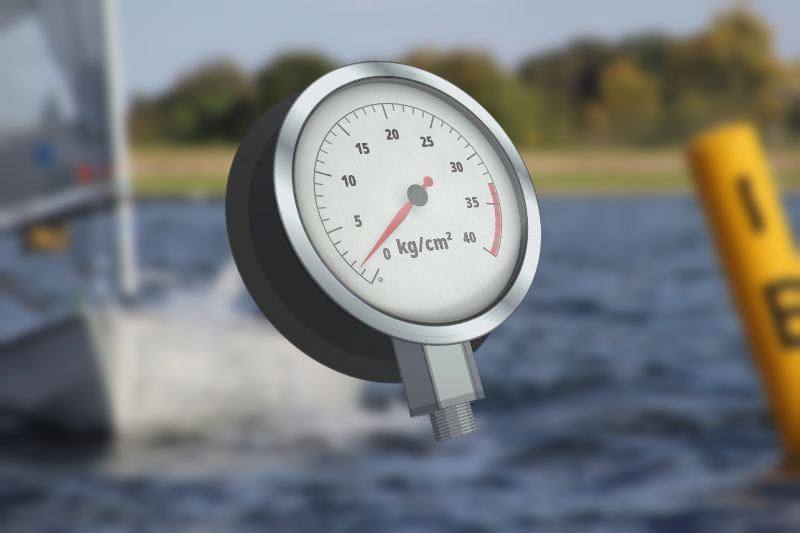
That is 1.5 kg/cm²
